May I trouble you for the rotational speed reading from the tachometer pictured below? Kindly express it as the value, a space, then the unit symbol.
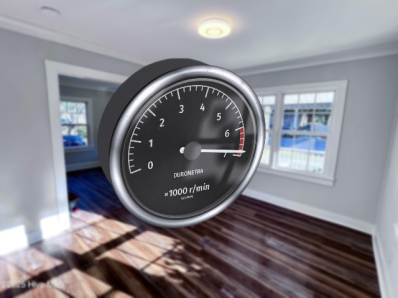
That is 6800 rpm
